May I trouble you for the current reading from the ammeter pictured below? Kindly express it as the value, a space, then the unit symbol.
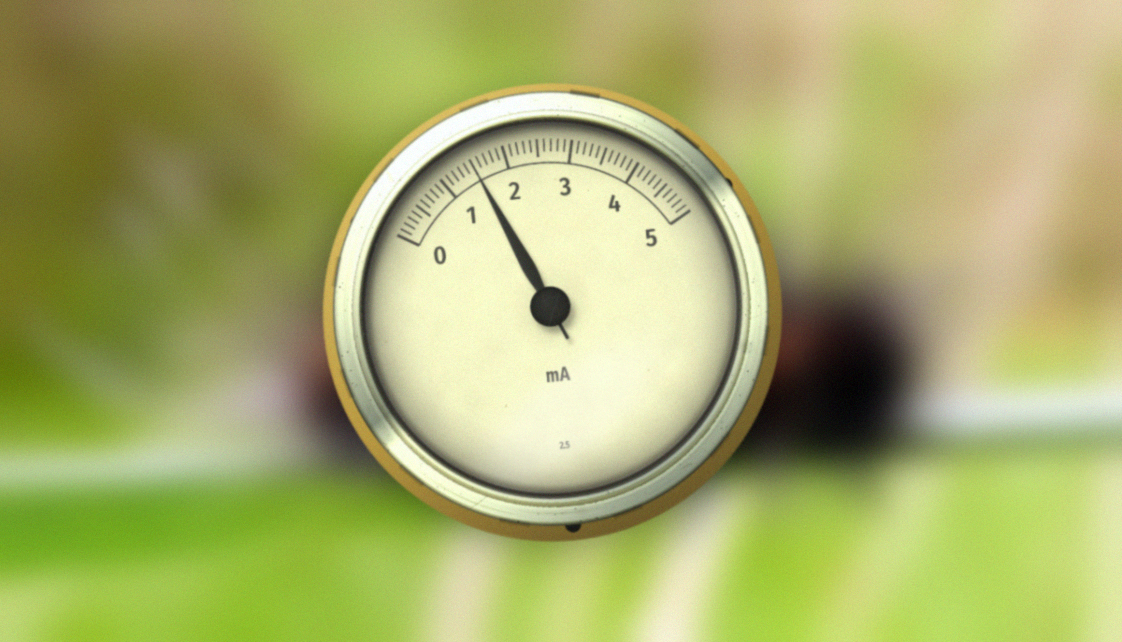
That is 1.5 mA
